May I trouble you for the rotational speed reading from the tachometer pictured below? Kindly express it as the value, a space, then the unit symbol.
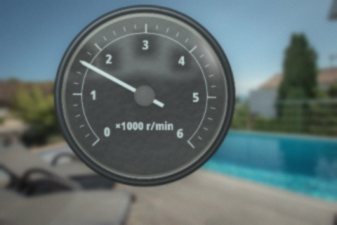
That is 1600 rpm
